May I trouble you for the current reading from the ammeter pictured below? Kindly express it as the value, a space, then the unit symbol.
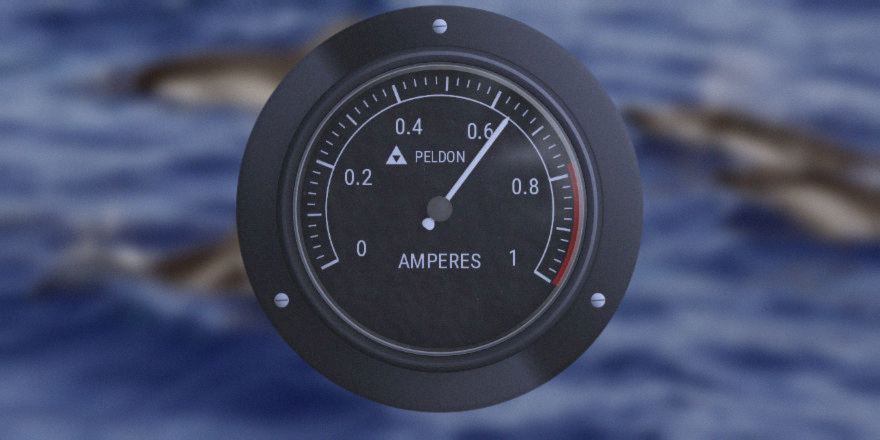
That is 0.64 A
